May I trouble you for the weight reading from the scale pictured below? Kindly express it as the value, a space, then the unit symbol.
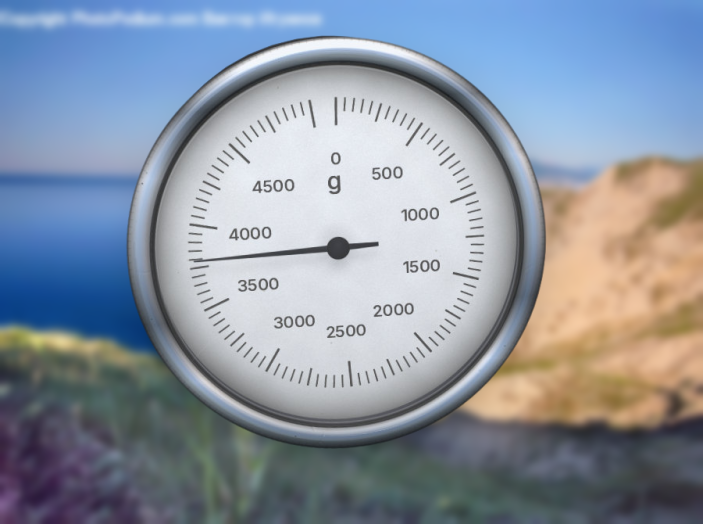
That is 3800 g
